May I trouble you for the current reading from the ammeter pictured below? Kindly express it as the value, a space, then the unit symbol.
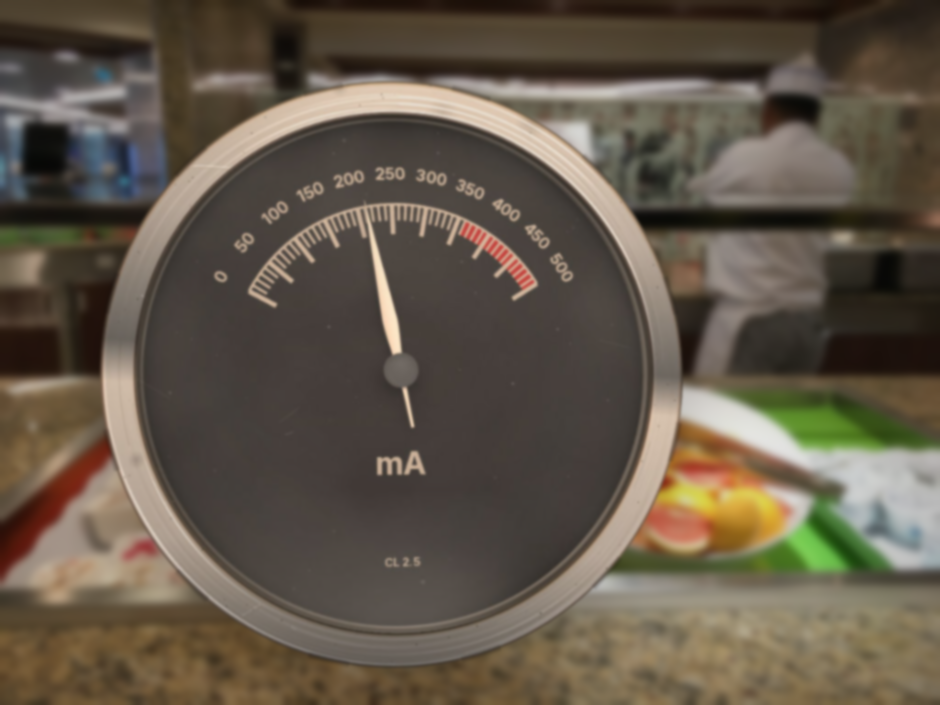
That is 210 mA
